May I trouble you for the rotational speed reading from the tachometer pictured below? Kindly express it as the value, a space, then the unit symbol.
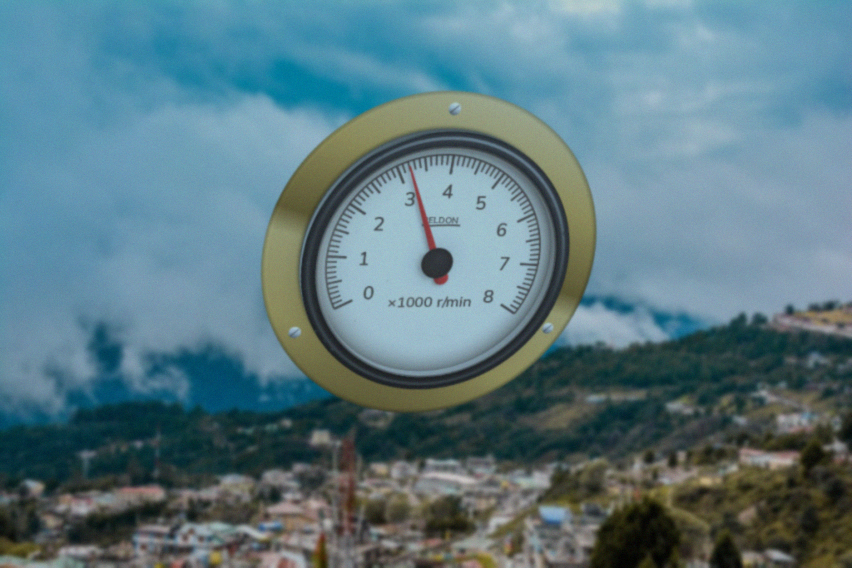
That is 3200 rpm
